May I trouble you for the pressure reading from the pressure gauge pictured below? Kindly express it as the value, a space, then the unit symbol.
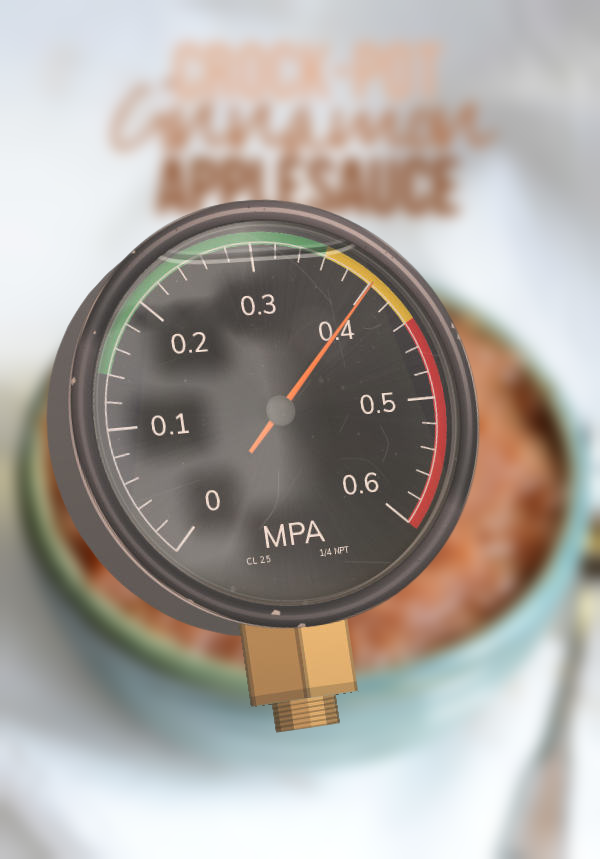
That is 0.4 MPa
